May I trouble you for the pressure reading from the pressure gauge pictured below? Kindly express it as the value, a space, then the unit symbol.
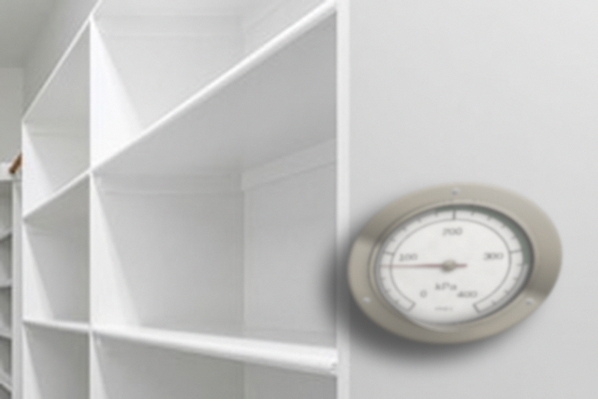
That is 80 kPa
